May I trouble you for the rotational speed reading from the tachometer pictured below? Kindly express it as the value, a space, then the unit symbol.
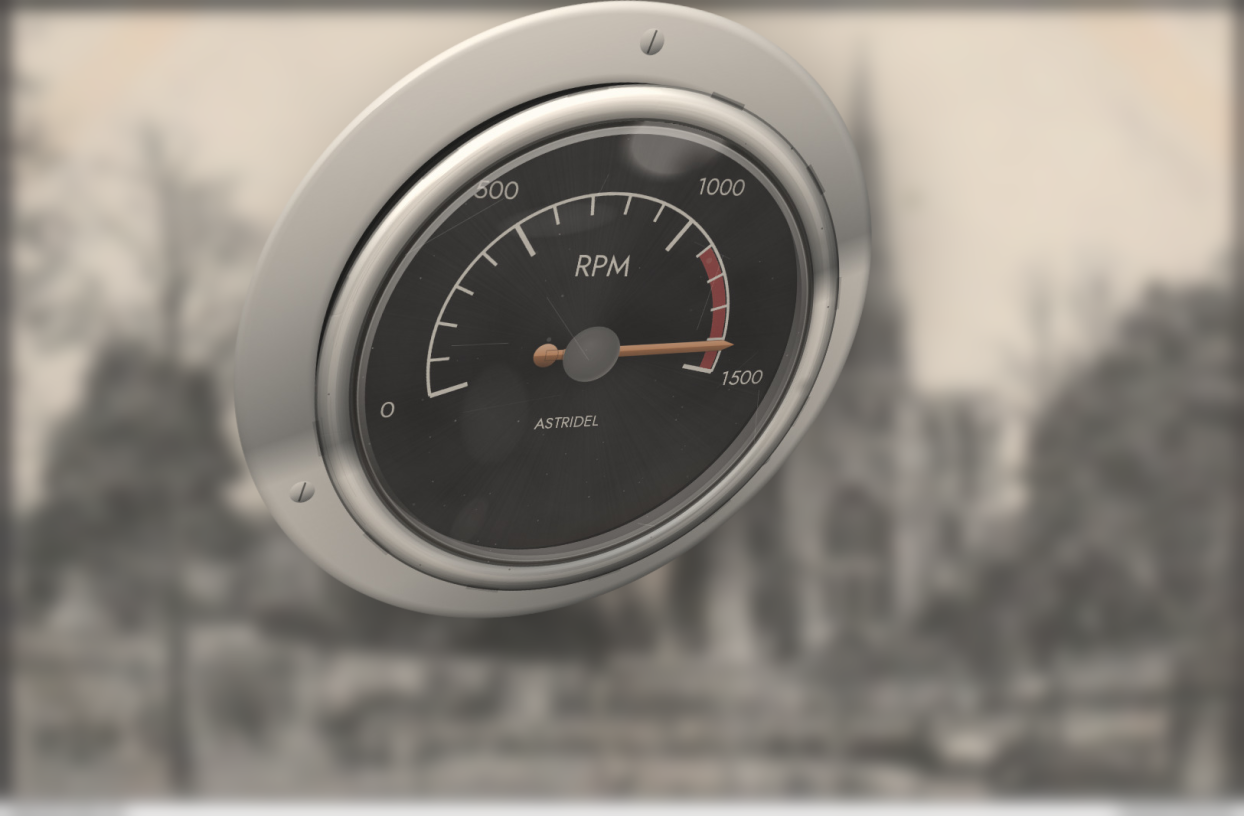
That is 1400 rpm
